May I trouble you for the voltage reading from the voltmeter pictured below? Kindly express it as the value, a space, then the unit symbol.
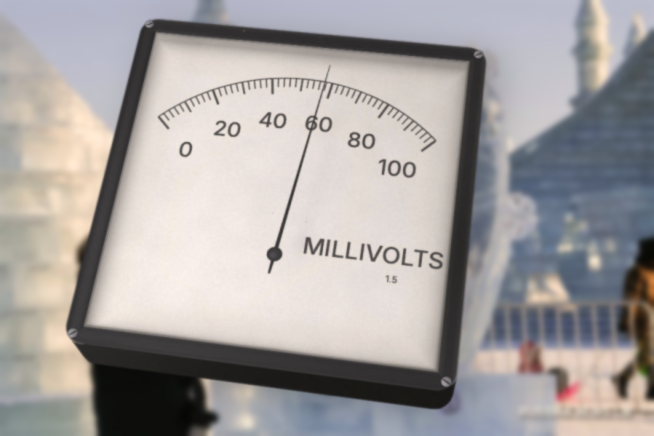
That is 58 mV
